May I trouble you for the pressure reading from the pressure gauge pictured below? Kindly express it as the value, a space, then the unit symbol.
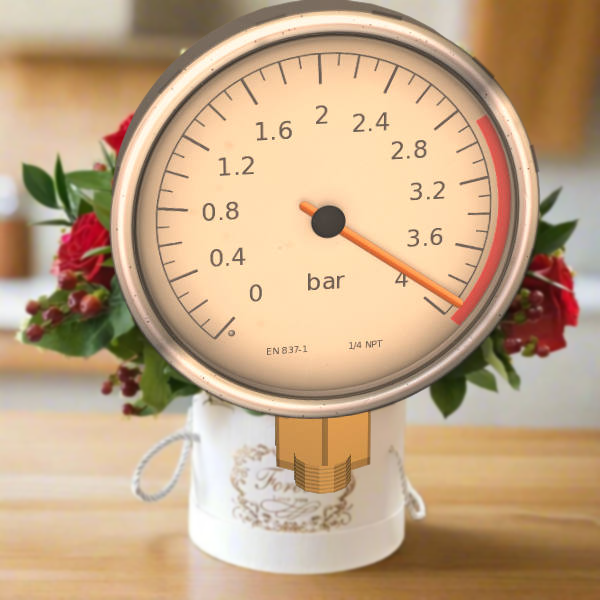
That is 3.9 bar
